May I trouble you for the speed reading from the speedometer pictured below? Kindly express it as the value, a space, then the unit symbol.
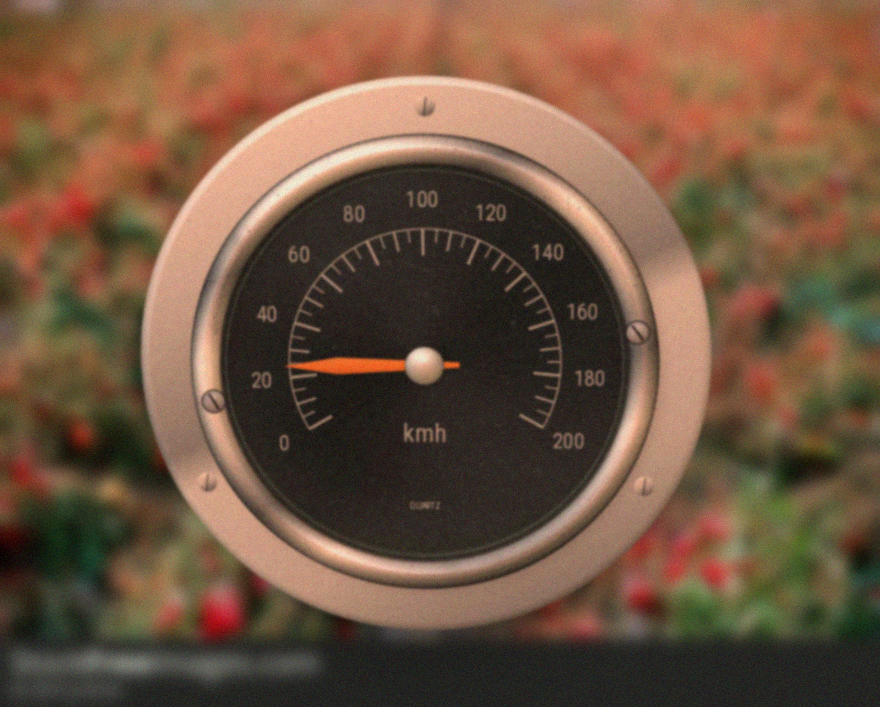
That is 25 km/h
